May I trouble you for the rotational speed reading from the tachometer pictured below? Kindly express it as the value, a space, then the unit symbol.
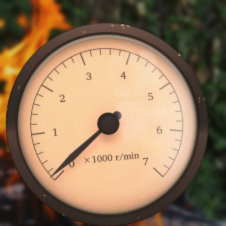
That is 100 rpm
